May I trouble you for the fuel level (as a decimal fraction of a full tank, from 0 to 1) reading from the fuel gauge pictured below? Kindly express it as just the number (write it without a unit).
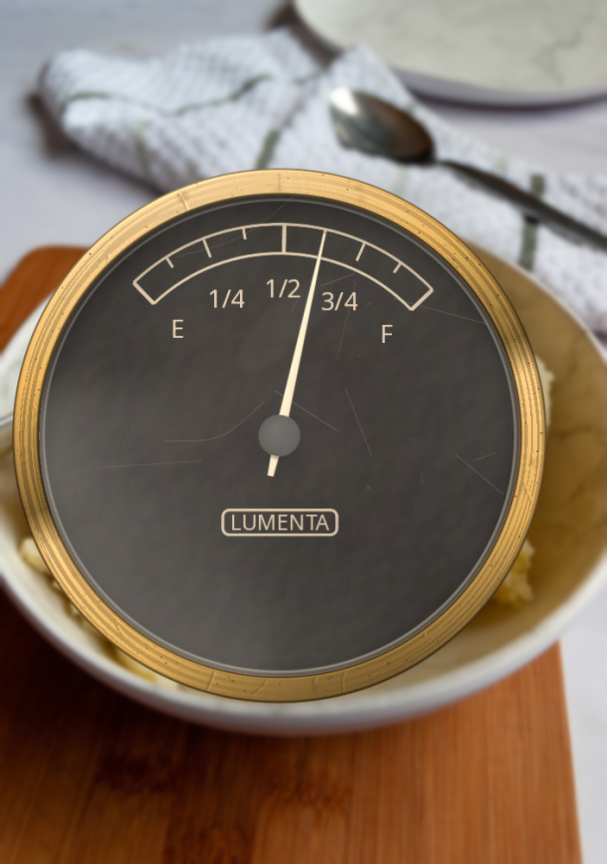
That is 0.625
